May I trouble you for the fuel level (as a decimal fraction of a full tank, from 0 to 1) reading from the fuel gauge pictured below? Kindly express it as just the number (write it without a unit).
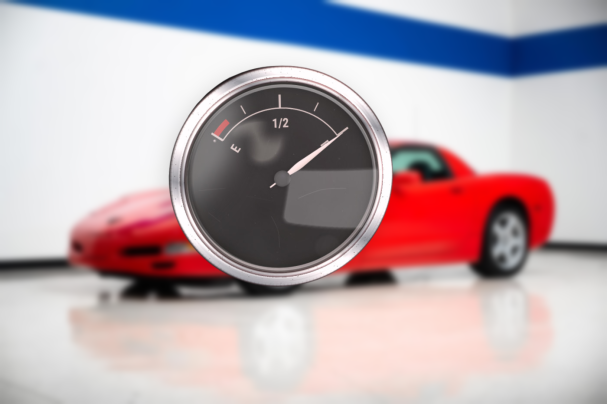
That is 1
